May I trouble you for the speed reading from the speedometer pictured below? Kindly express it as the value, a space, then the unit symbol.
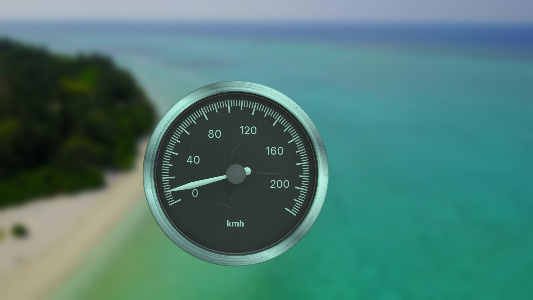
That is 10 km/h
